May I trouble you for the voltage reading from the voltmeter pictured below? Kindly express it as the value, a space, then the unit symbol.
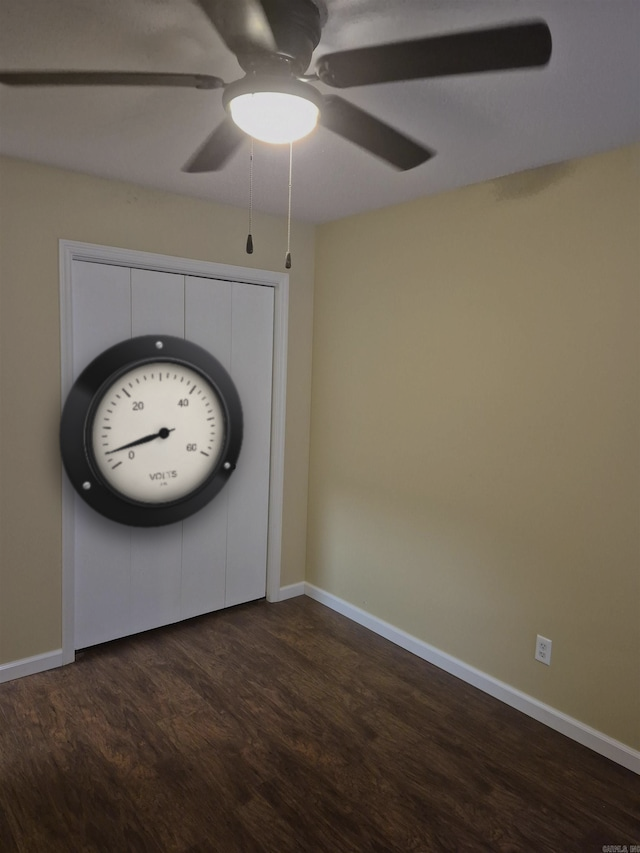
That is 4 V
